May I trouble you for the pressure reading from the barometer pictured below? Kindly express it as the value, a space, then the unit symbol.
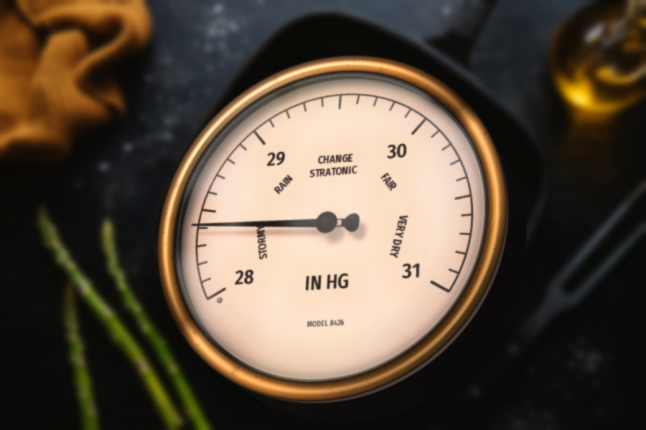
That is 28.4 inHg
